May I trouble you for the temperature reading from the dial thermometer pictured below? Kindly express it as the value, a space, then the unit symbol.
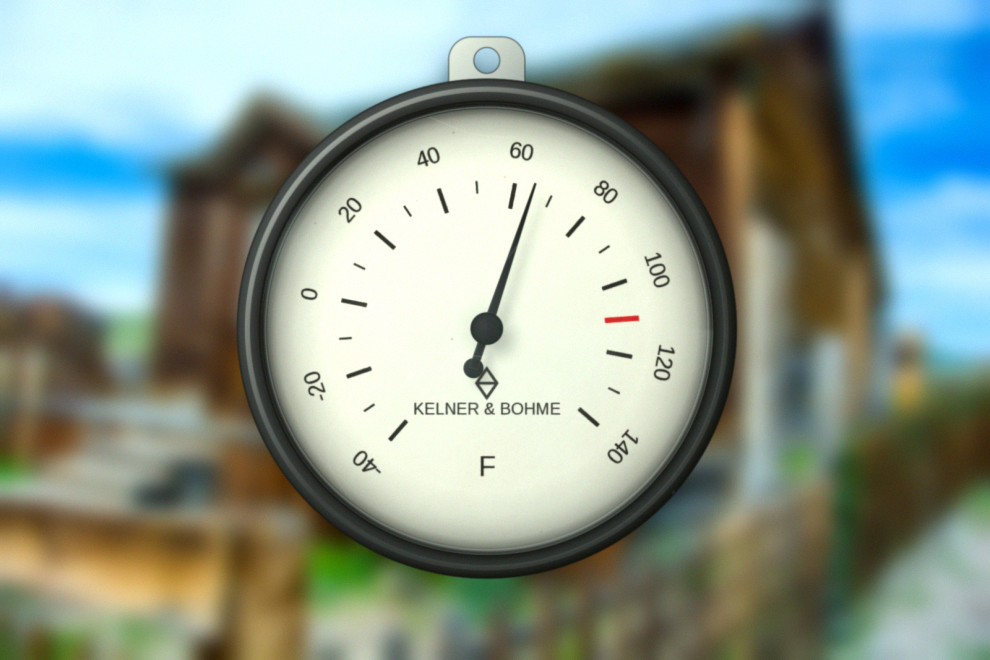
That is 65 °F
